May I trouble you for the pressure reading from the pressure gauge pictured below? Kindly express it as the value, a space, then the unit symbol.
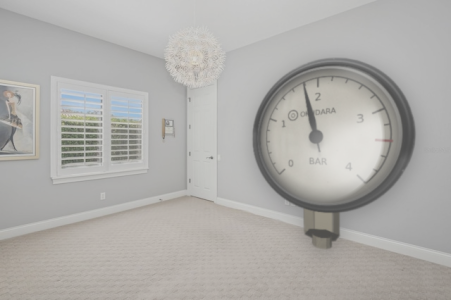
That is 1.8 bar
